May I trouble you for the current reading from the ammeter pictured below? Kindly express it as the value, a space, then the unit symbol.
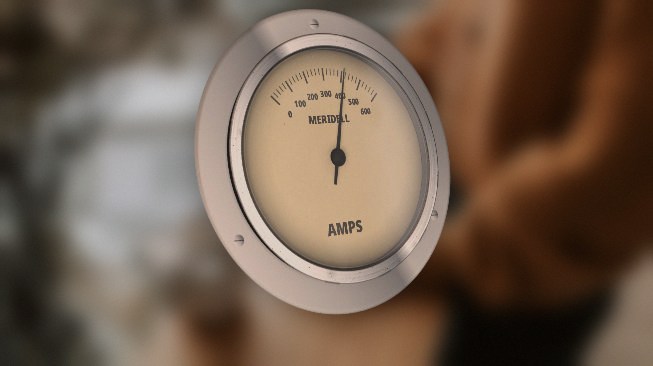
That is 400 A
